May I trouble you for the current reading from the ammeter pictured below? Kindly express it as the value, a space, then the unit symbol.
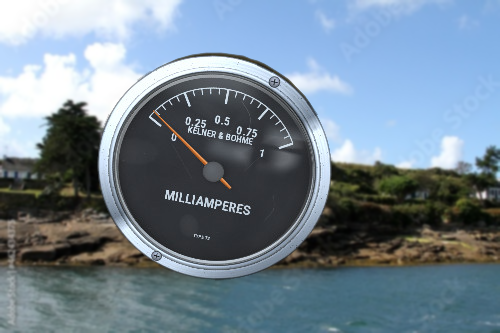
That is 0.05 mA
